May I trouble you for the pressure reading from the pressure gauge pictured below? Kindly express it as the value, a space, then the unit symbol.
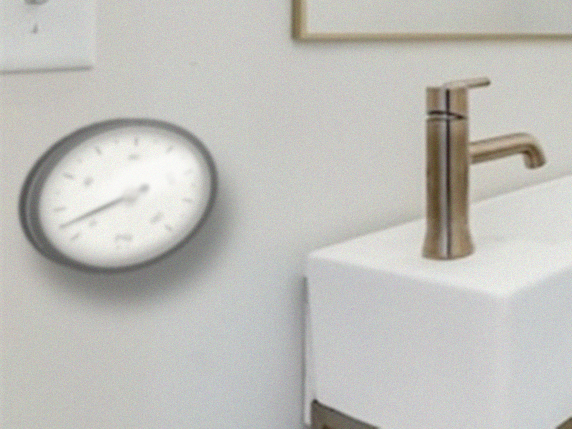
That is 10 psi
